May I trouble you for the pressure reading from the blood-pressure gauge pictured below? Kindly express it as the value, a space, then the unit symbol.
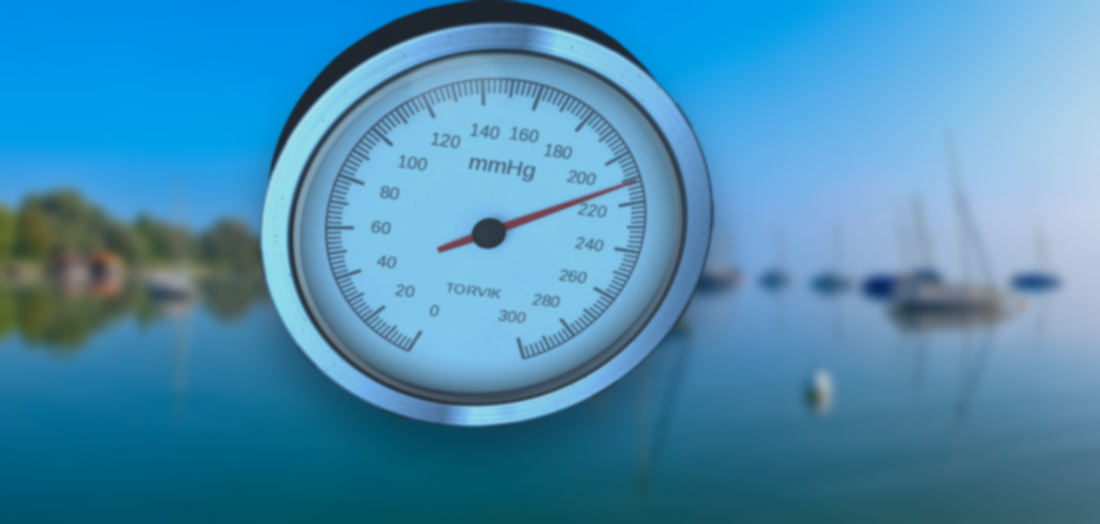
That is 210 mmHg
